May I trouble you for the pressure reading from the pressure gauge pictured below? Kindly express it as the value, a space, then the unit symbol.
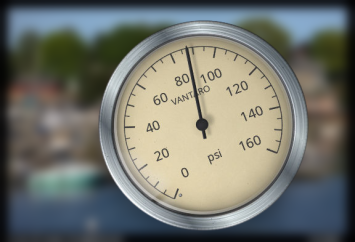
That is 87.5 psi
